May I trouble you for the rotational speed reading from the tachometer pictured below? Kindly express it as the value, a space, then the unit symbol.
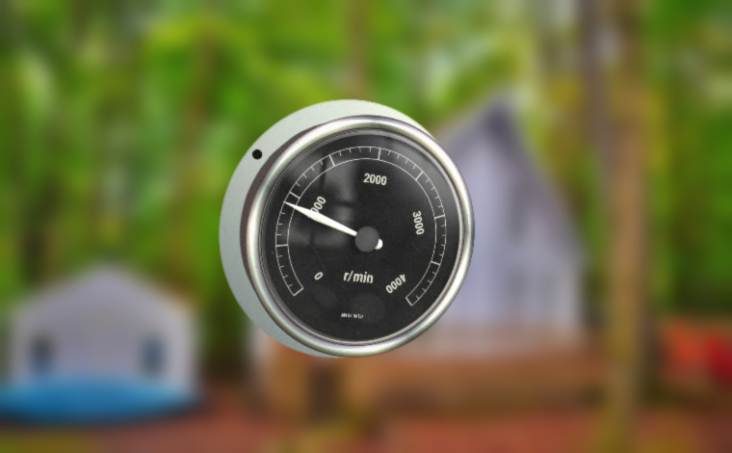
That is 900 rpm
